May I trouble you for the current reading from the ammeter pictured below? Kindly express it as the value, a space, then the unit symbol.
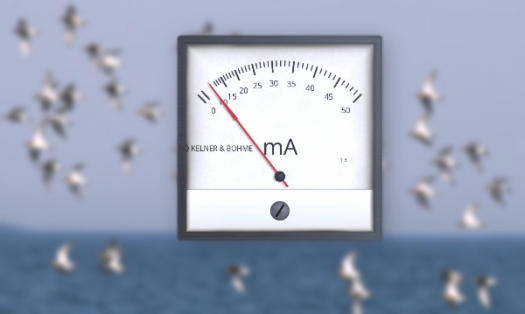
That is 10 mA
